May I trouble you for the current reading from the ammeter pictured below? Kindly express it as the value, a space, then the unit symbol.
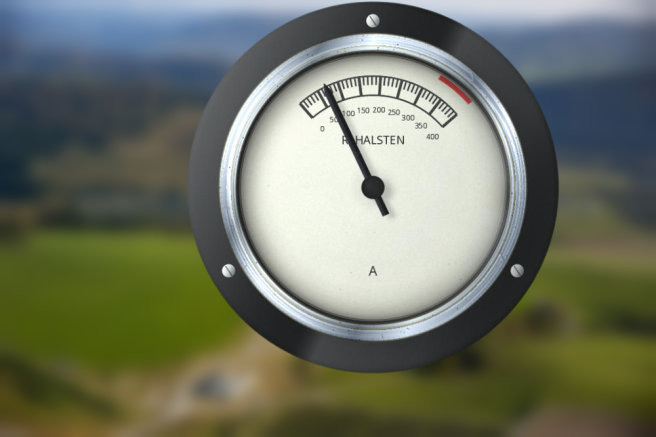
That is 70 A
